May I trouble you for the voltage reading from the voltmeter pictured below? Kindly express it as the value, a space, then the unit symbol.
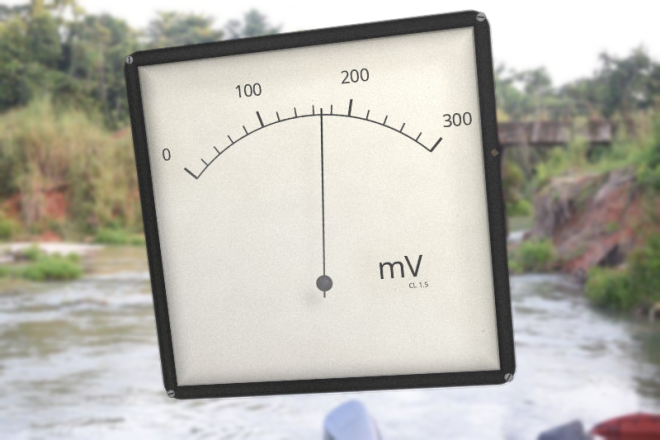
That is 170 mV
